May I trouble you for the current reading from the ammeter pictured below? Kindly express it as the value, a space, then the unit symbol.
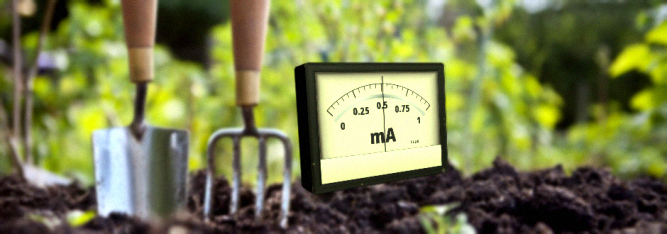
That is 0.5 mA
